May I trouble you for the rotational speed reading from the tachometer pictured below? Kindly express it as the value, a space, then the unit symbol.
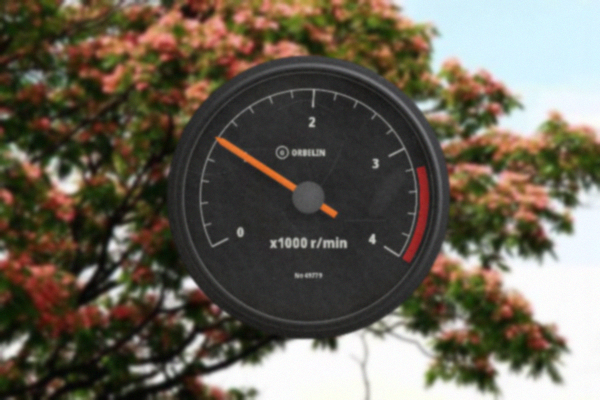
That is 1000 rpm
